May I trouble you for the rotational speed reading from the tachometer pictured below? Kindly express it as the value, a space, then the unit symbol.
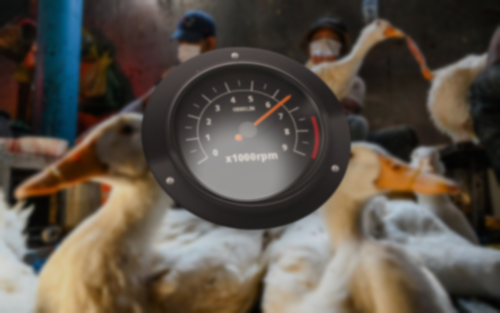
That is 6500 rpm
